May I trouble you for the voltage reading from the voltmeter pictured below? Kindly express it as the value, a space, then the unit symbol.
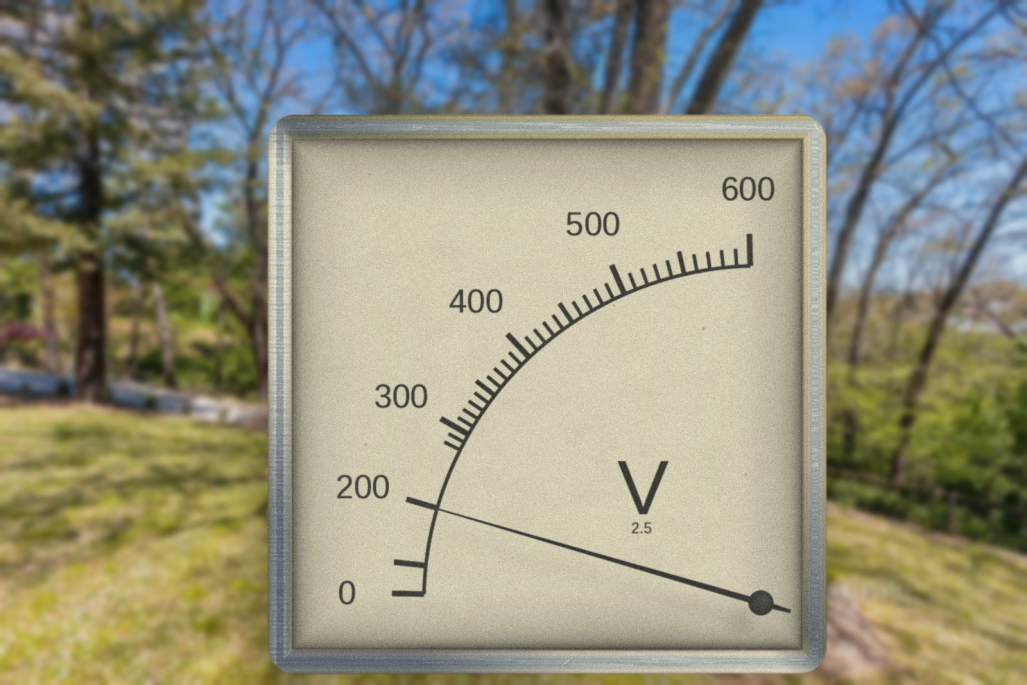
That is 200 V
